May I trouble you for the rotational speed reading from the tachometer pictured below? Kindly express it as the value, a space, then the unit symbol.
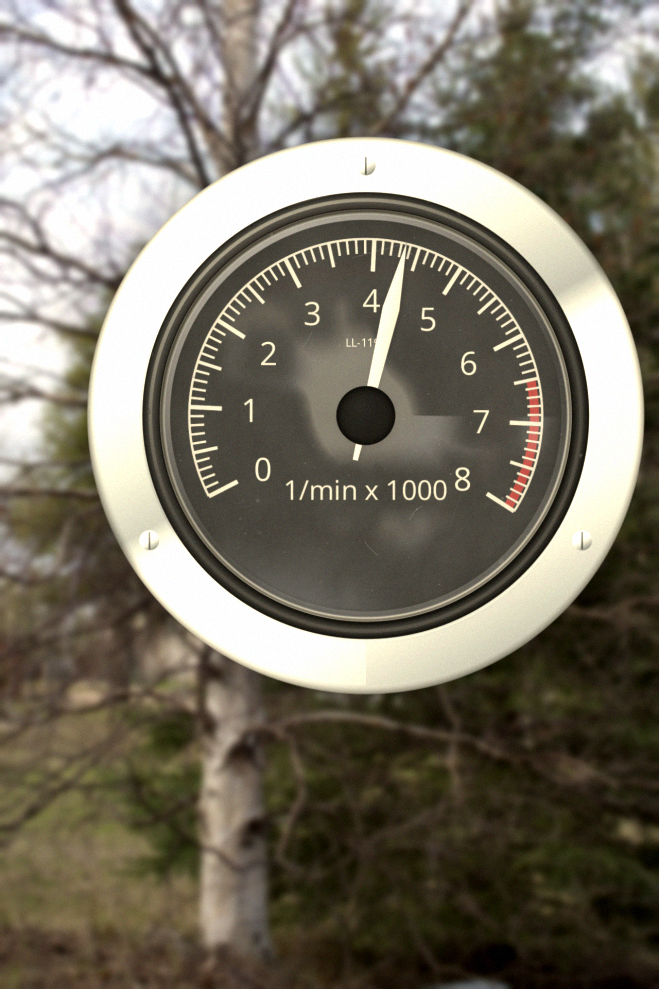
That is 4350 rpm
